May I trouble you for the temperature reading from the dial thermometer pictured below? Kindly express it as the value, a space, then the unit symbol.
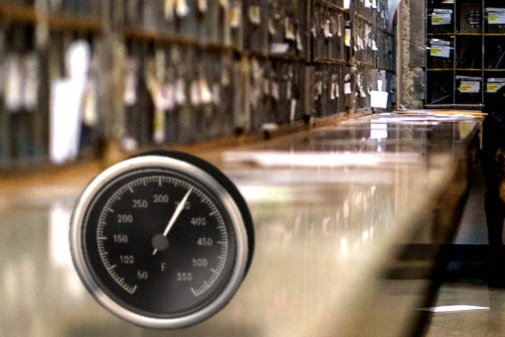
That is 350 °F
